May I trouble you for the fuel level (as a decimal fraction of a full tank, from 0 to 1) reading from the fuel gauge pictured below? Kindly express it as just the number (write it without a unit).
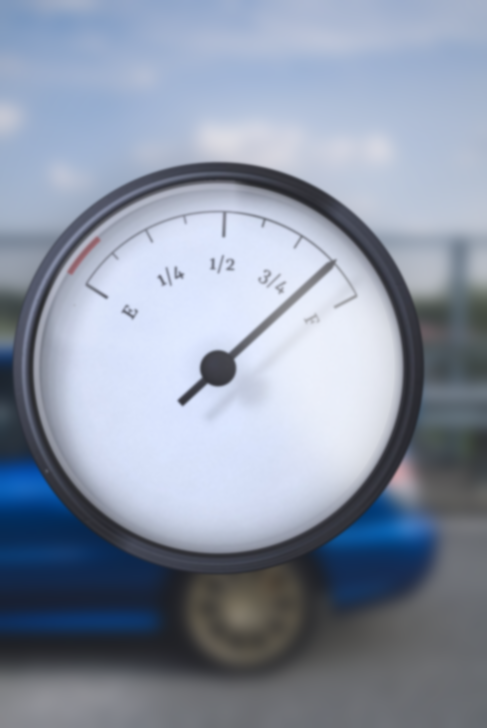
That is 0.875
